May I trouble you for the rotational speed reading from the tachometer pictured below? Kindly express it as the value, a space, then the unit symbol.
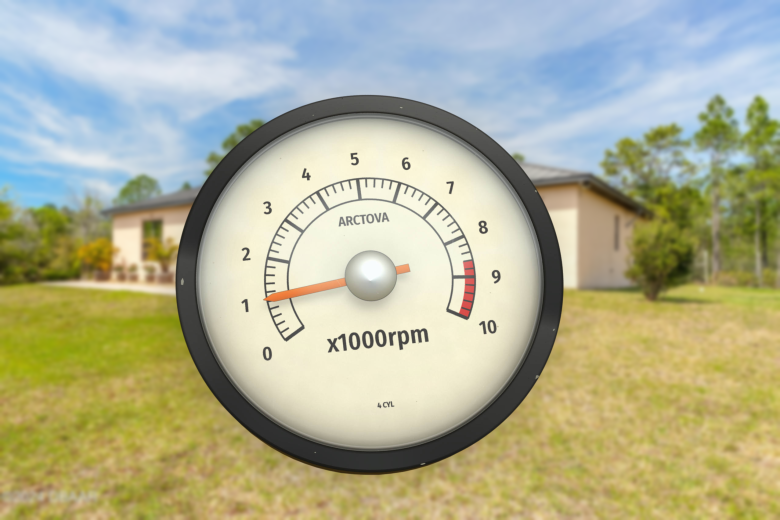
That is 1000 rpm
